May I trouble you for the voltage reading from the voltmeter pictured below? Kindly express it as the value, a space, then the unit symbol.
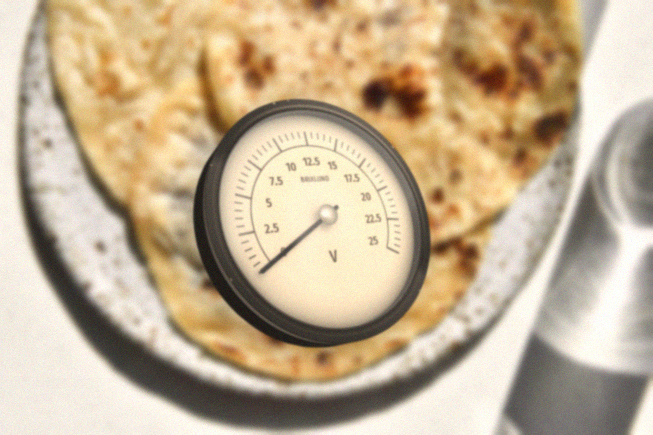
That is 0 V
